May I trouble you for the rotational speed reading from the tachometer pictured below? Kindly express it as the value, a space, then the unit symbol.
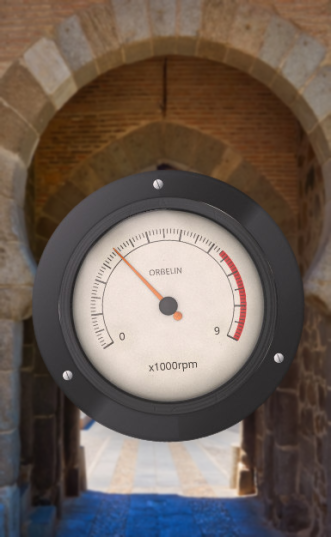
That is 3000 rpm
